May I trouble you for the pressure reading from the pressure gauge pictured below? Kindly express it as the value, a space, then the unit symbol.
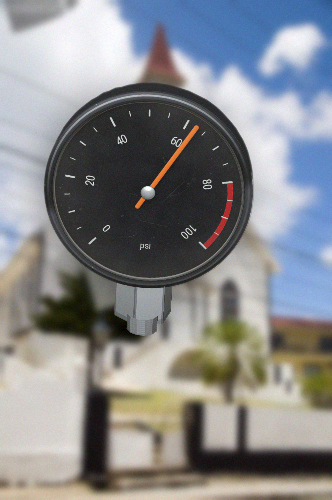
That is 62.5 psi
